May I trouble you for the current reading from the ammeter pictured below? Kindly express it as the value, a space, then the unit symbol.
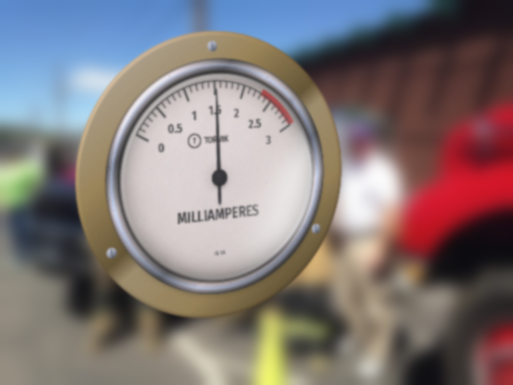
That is 1.5 mA
